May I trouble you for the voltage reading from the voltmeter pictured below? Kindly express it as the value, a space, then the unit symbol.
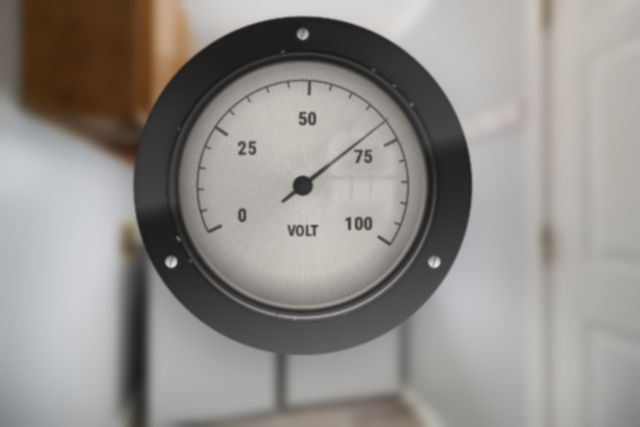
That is 70 V
